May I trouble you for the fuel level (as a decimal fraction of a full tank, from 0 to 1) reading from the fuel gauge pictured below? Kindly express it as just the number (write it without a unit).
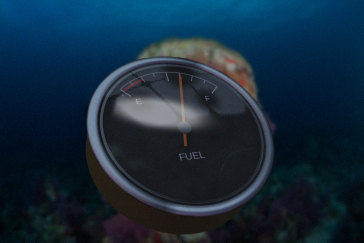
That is 0.625
